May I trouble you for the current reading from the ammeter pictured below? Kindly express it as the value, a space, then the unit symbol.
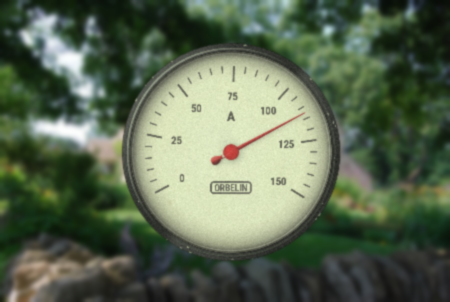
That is 112.5 A
